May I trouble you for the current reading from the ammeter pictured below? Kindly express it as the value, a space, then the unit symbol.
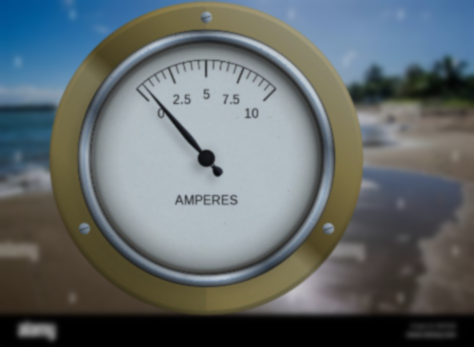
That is 0.5 A
